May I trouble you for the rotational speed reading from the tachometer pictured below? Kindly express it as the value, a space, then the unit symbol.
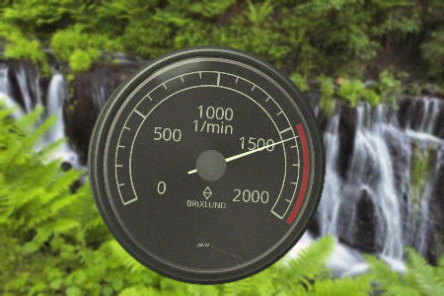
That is 1550 rpm
